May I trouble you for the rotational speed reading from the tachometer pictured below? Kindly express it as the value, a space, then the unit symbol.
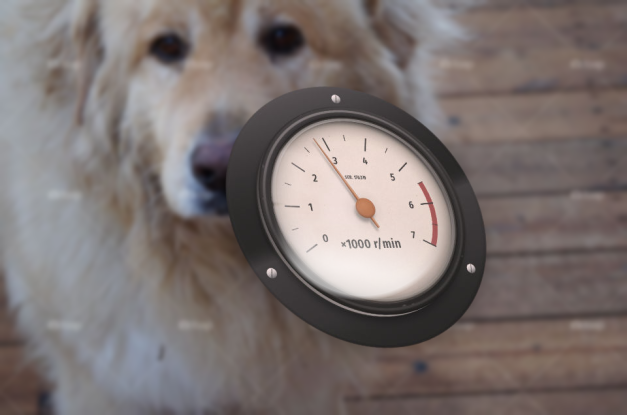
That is 2750 rpm
